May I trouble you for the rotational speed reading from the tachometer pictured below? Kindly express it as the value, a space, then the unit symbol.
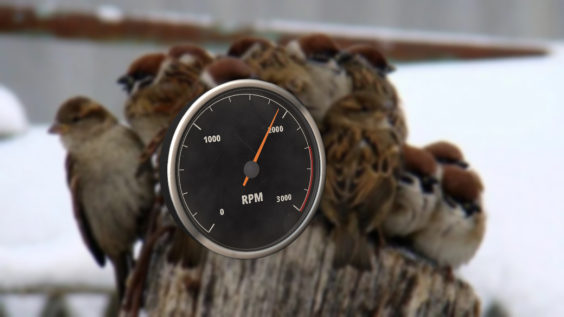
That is 1900 rpm
